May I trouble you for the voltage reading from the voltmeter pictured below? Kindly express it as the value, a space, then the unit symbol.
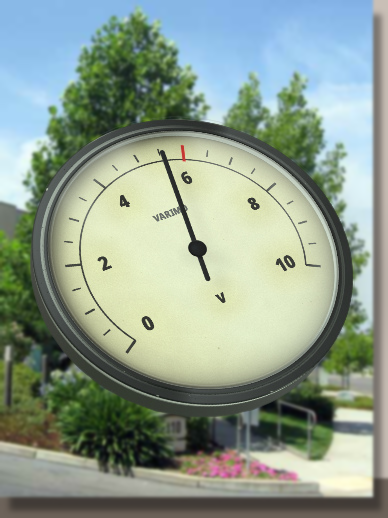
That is 5.5 V
